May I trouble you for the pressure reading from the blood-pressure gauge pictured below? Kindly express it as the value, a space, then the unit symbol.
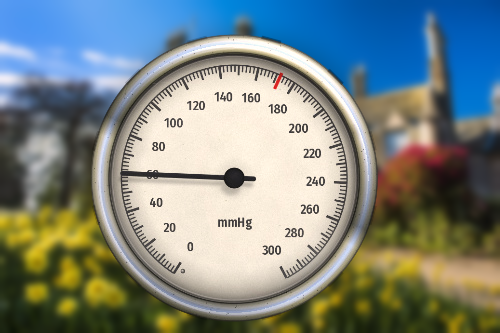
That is 60 mmHg
